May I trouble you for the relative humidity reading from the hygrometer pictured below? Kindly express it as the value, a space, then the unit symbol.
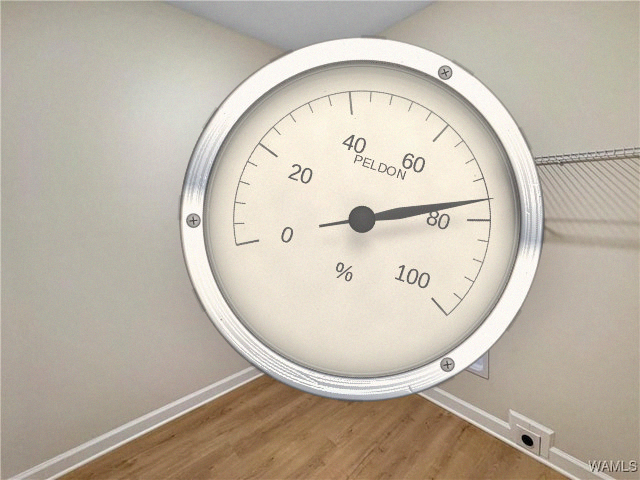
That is 76 %
